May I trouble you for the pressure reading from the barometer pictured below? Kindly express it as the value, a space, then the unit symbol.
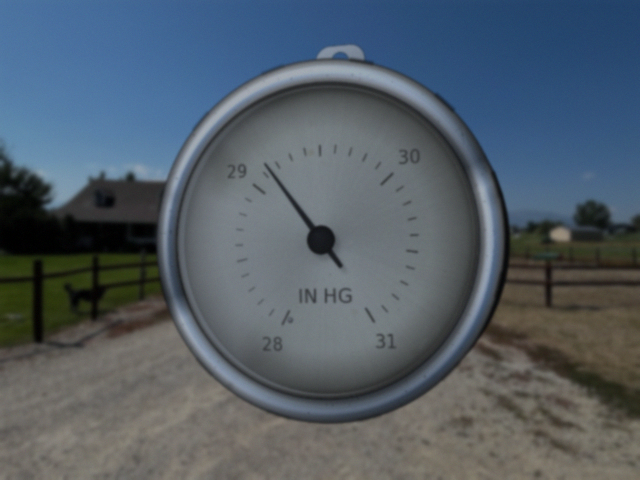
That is 29.15 inHg
